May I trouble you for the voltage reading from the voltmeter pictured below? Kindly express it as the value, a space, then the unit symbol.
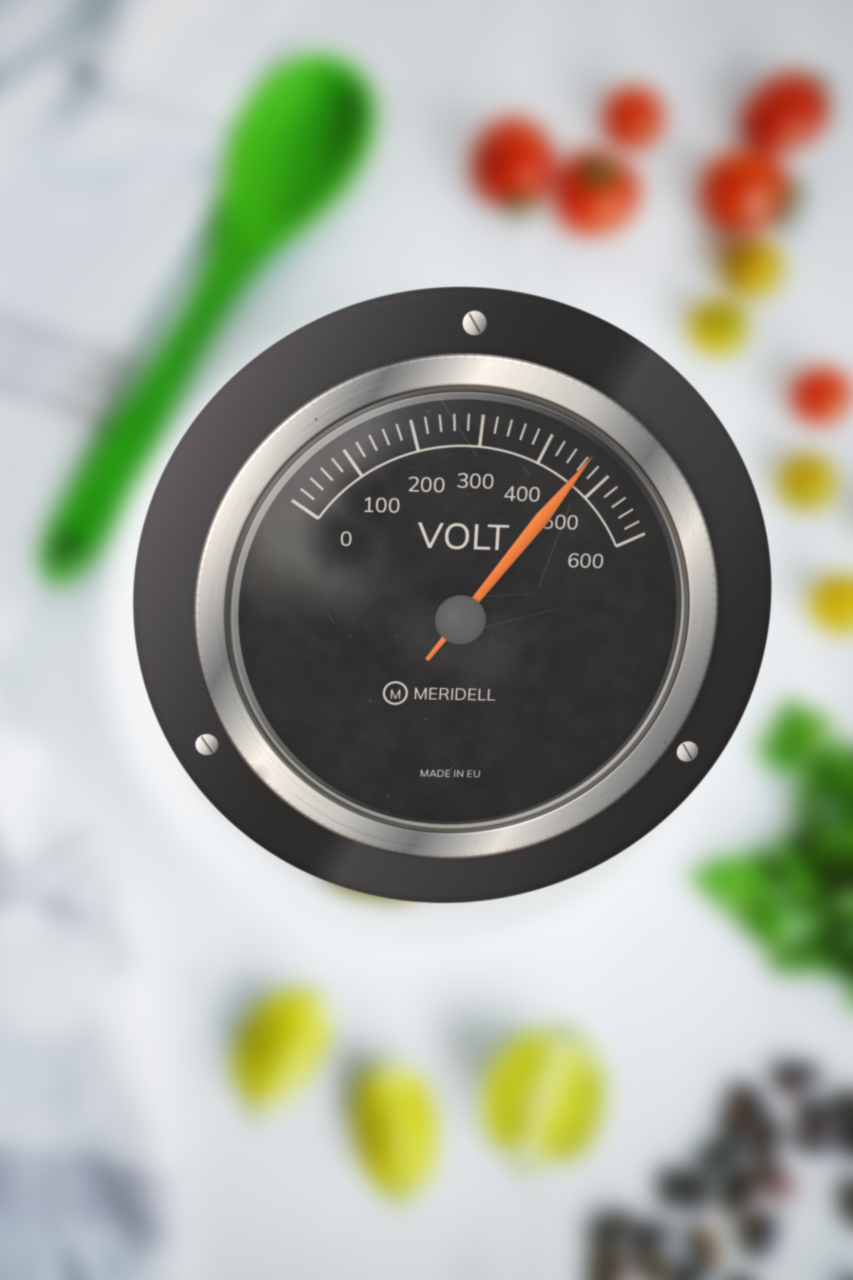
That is 460 V
